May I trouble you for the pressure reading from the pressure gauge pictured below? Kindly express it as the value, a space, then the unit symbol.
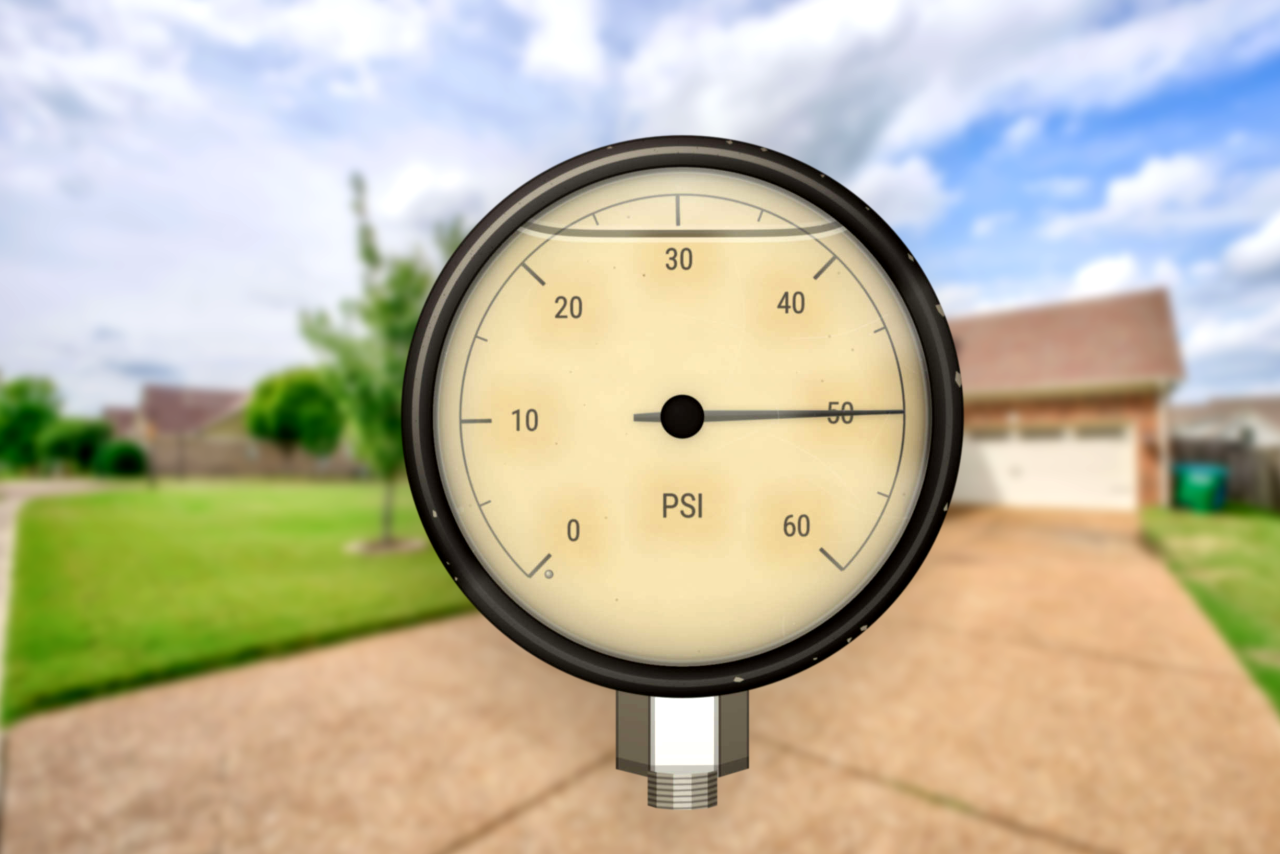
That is 50 psi
